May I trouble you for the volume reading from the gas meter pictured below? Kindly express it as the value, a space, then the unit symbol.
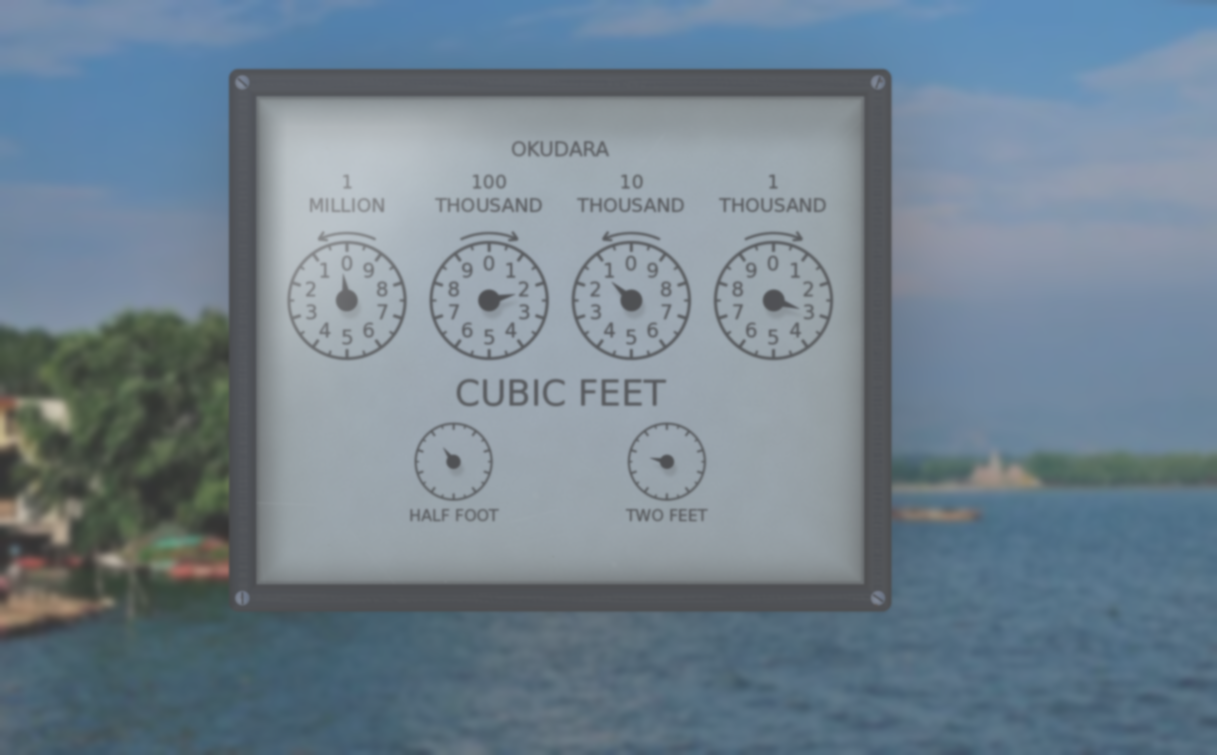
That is 21300 ft³
